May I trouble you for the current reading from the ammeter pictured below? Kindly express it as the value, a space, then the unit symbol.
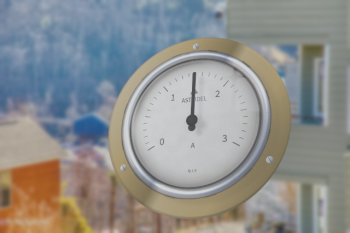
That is 1.5 A
